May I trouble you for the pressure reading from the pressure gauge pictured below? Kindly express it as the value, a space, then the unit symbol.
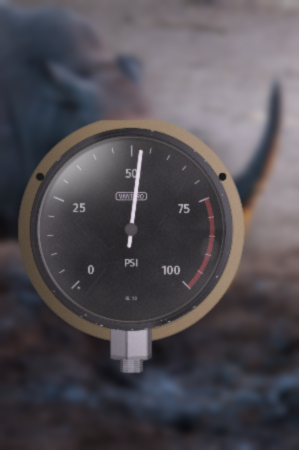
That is 52.5 psi
